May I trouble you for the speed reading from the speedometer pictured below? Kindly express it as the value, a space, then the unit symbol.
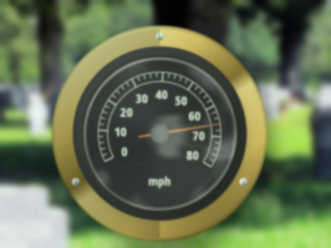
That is 66 mph
